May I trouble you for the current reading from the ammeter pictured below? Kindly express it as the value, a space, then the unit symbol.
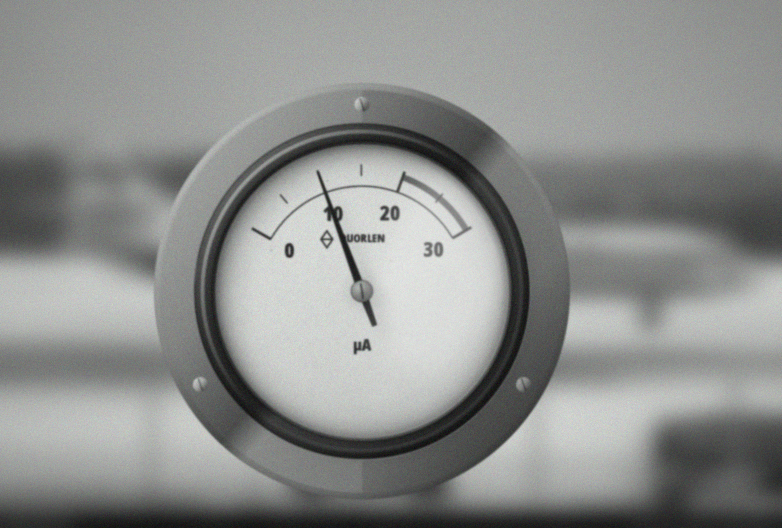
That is 10 µA
